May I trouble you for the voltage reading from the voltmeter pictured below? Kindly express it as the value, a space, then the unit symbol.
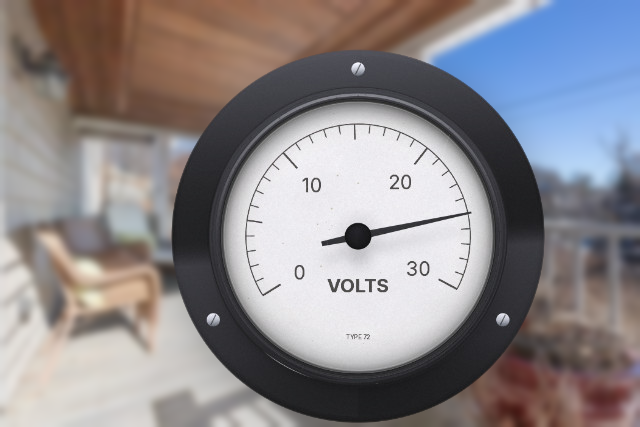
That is 25 V
